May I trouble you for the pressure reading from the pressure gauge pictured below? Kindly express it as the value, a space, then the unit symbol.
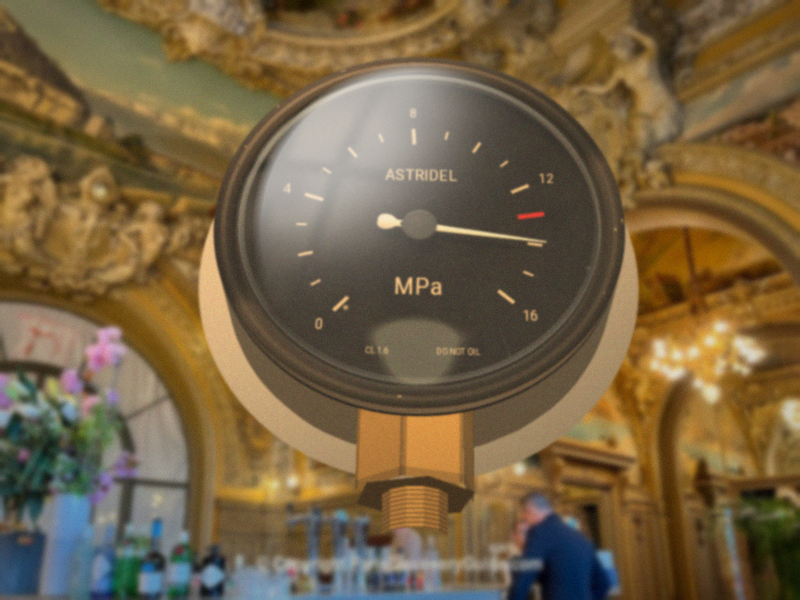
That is 14 MPa
